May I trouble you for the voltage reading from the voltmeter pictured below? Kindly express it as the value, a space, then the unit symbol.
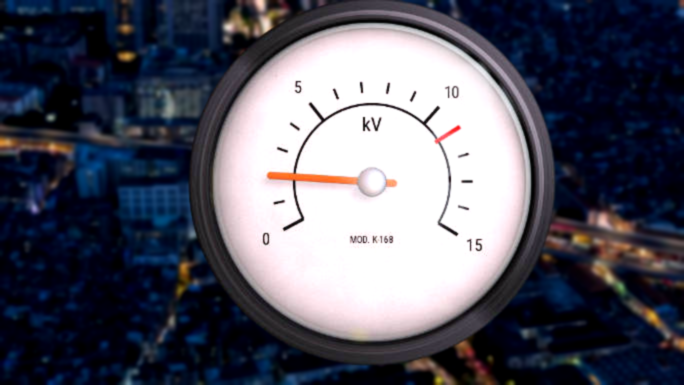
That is 2 kV
